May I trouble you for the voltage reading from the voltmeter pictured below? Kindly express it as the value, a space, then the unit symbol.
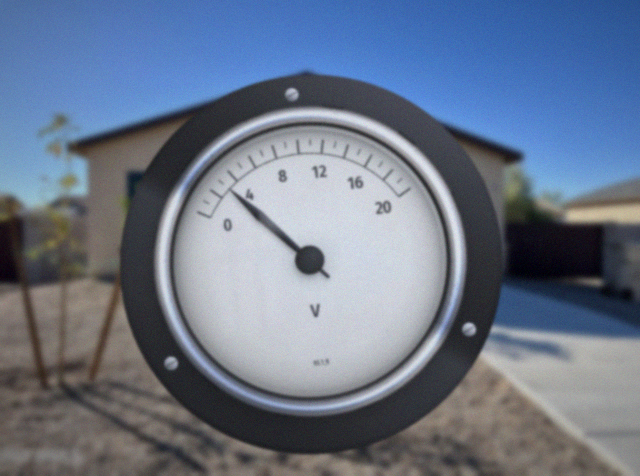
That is 3 V
